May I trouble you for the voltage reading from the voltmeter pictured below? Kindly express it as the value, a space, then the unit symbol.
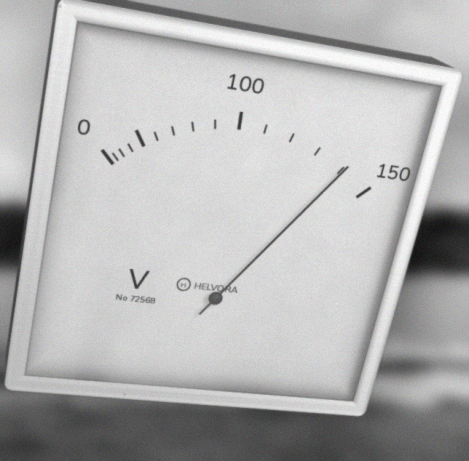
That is 140 V
